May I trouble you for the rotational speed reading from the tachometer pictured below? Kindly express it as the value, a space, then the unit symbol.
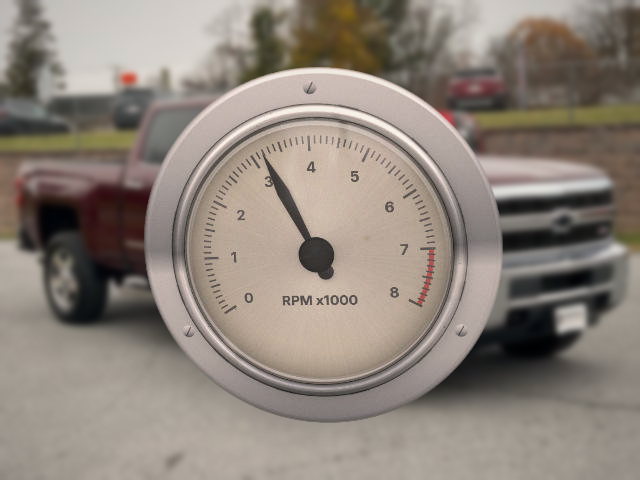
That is 3200 rpm
